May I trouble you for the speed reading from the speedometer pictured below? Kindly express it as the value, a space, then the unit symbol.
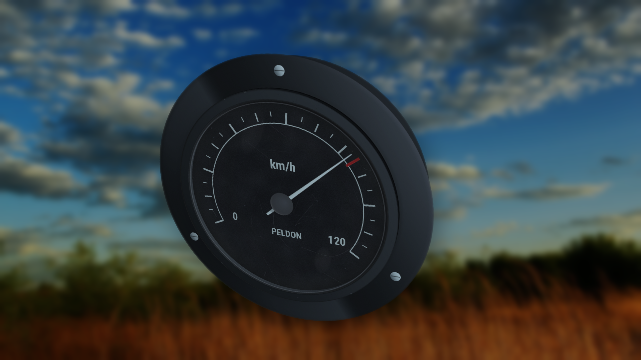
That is 82.5 km/h
